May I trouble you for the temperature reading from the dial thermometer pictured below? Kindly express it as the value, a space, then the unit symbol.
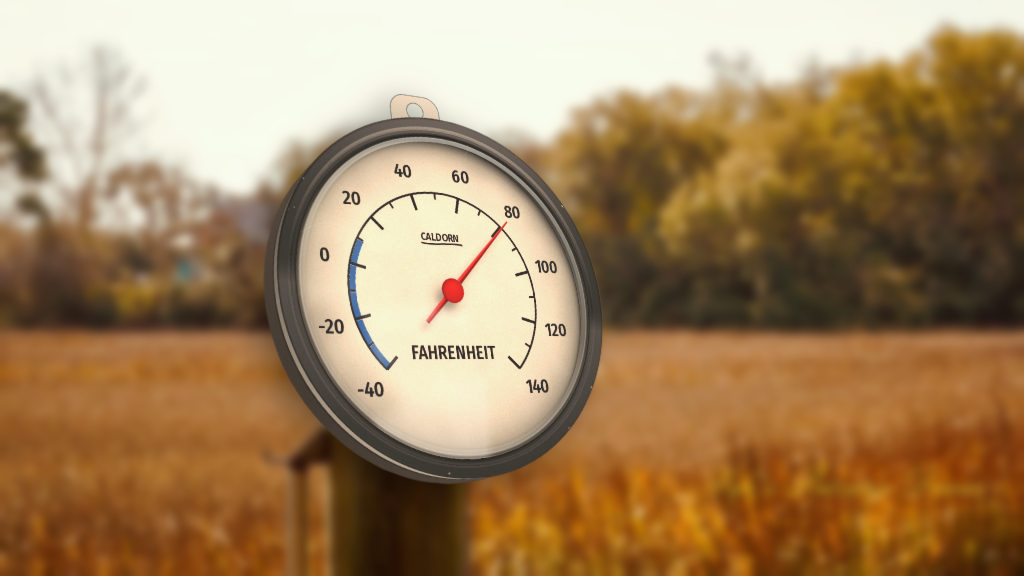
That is 80 °F
